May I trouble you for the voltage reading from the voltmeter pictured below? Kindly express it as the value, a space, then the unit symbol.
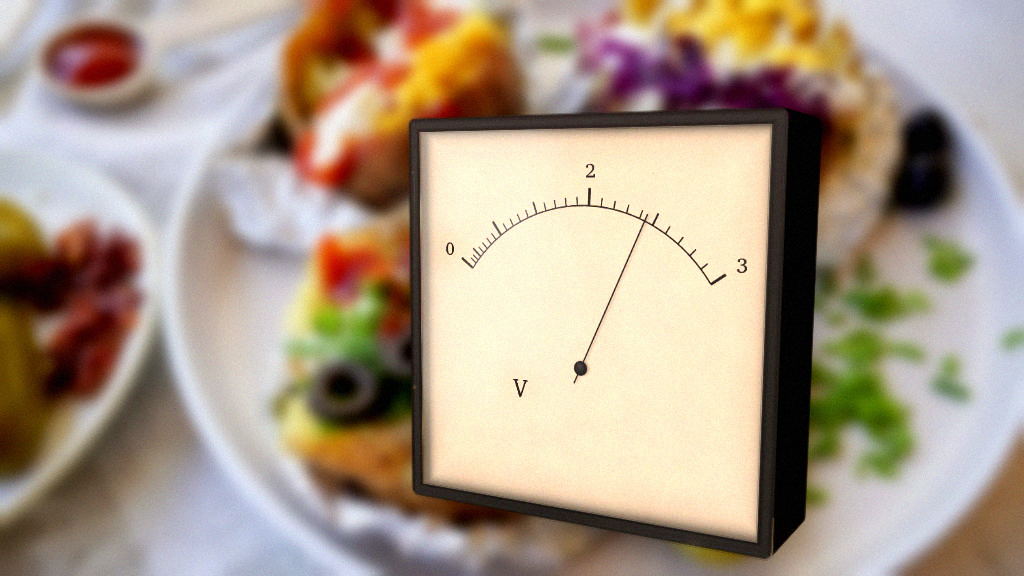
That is 2.45 V
